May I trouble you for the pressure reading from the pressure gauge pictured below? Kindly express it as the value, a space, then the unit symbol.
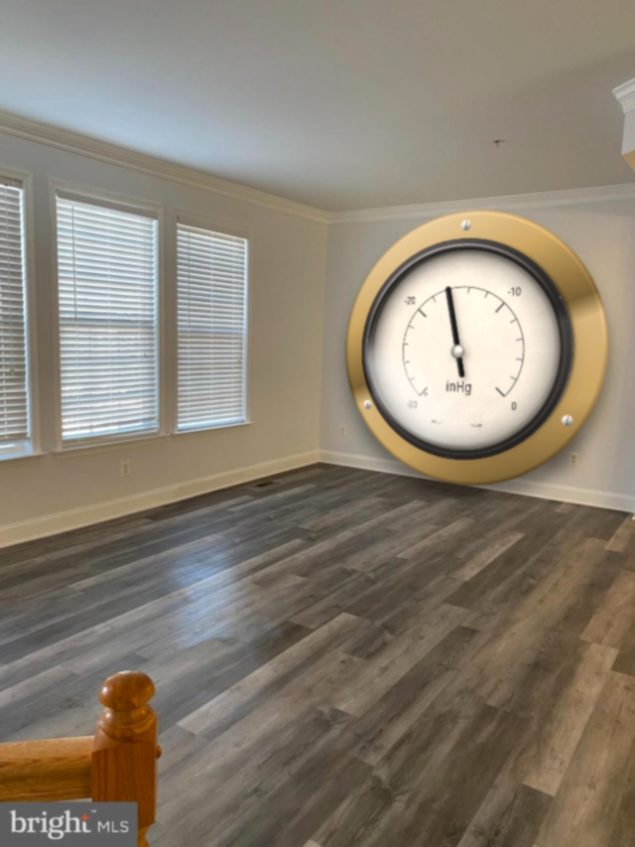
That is -16 inHg
